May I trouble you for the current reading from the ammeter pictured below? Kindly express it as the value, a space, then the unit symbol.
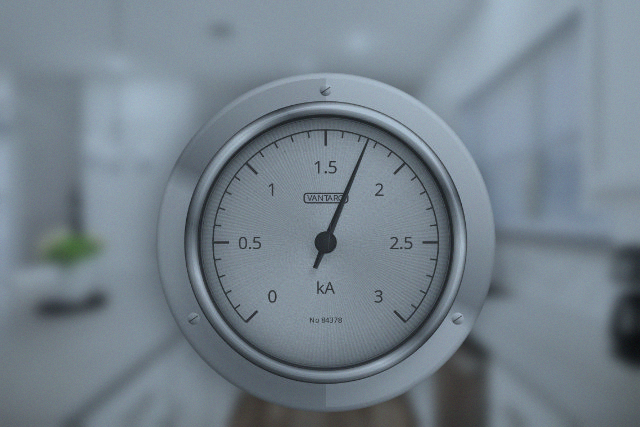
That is 1.75 kA
